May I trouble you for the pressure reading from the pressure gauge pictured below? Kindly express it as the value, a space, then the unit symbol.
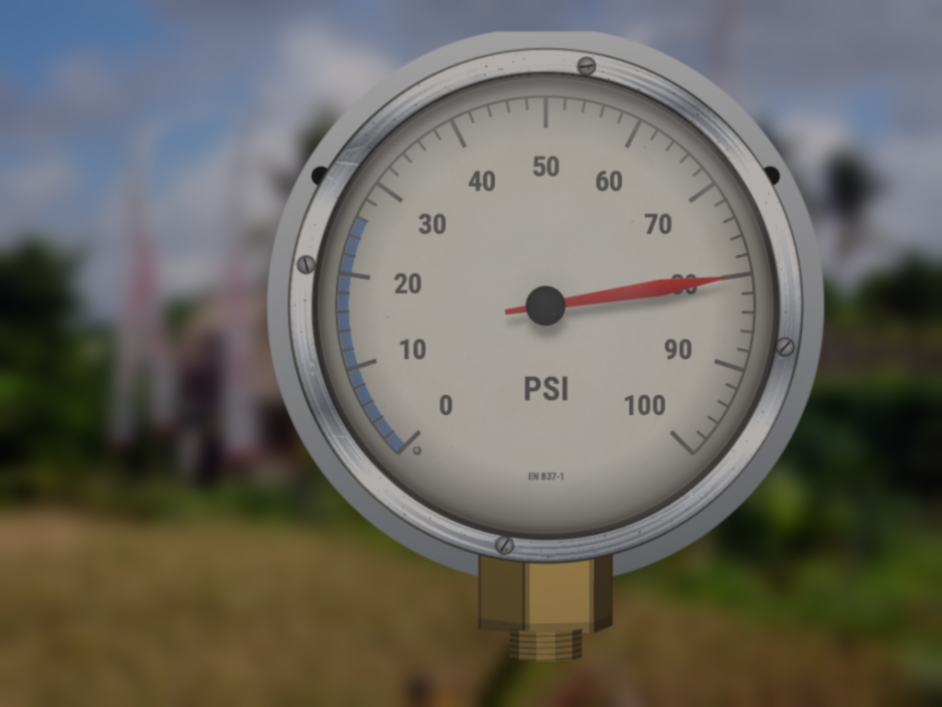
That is 80 psi
